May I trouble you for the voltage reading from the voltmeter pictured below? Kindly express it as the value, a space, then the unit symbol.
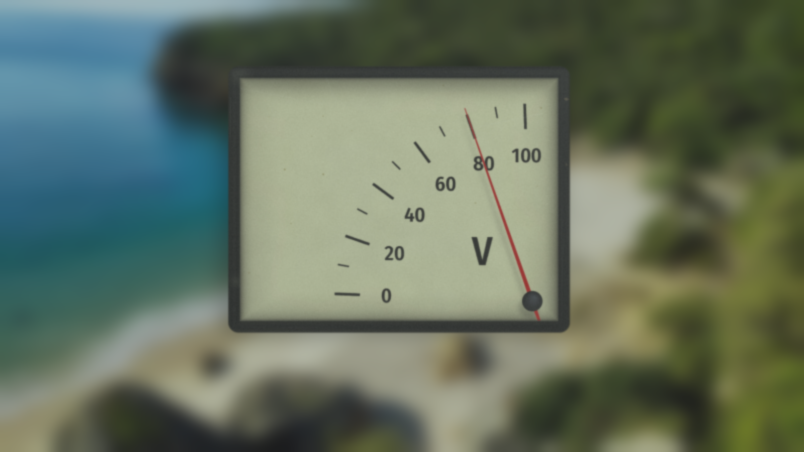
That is 80 V
